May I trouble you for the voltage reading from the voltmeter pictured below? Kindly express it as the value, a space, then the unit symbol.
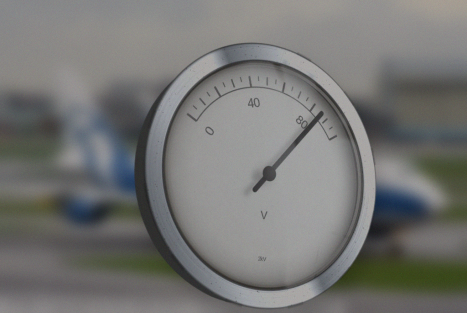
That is 85 V
